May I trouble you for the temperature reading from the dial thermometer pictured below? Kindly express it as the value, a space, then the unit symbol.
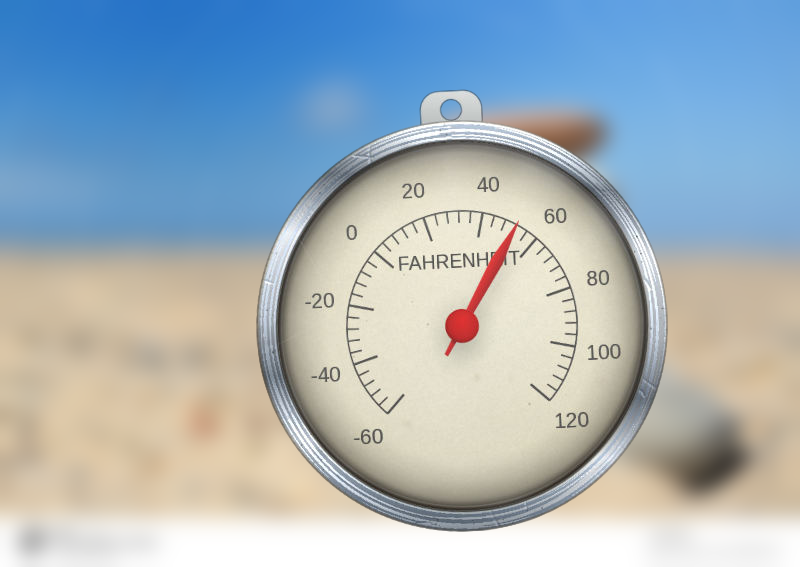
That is 52 °F
